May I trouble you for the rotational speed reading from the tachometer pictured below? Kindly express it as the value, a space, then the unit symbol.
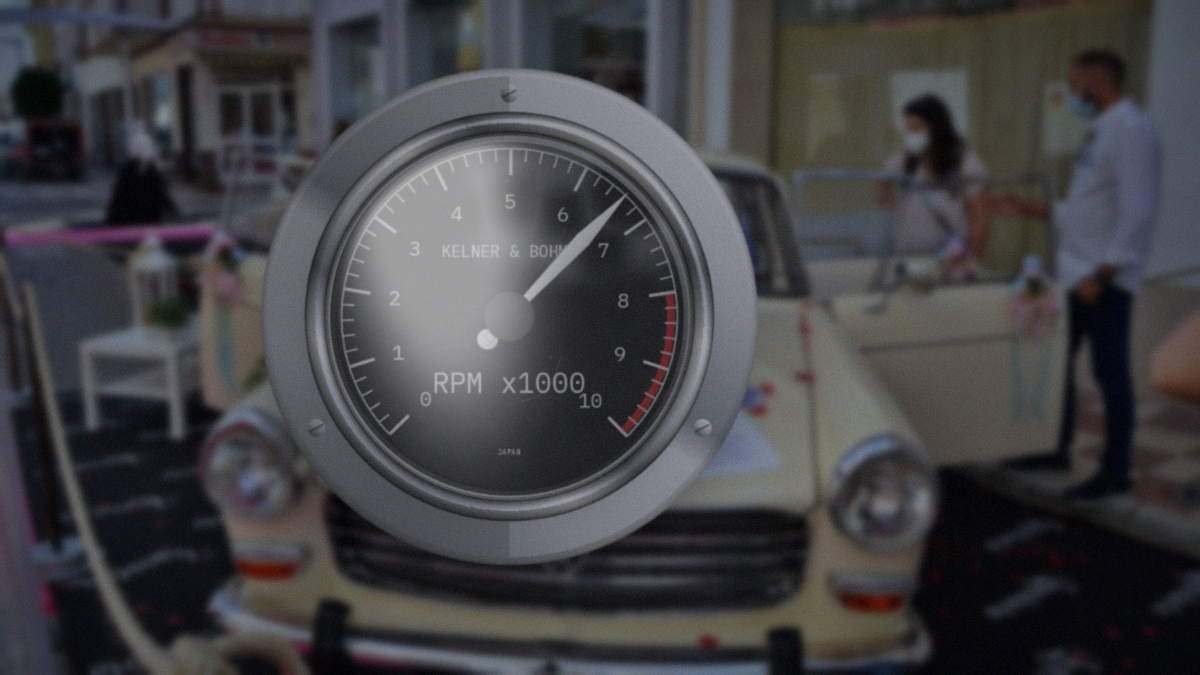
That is 6600 rpm
